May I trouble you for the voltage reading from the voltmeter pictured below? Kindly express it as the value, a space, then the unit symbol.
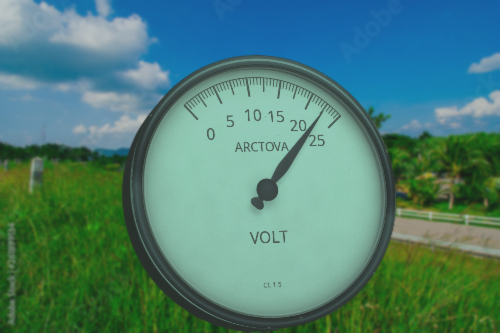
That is 22.5 V
